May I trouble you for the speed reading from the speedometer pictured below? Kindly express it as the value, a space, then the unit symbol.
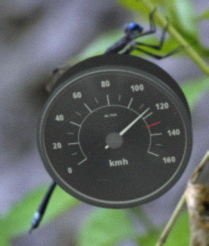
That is 115 km/h
